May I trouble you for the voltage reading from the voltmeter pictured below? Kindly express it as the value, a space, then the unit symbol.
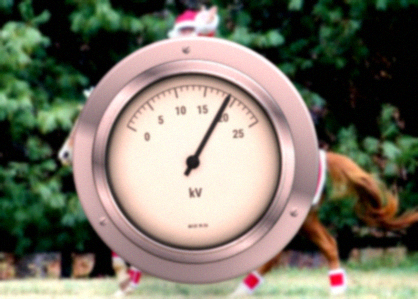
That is 19 kV
